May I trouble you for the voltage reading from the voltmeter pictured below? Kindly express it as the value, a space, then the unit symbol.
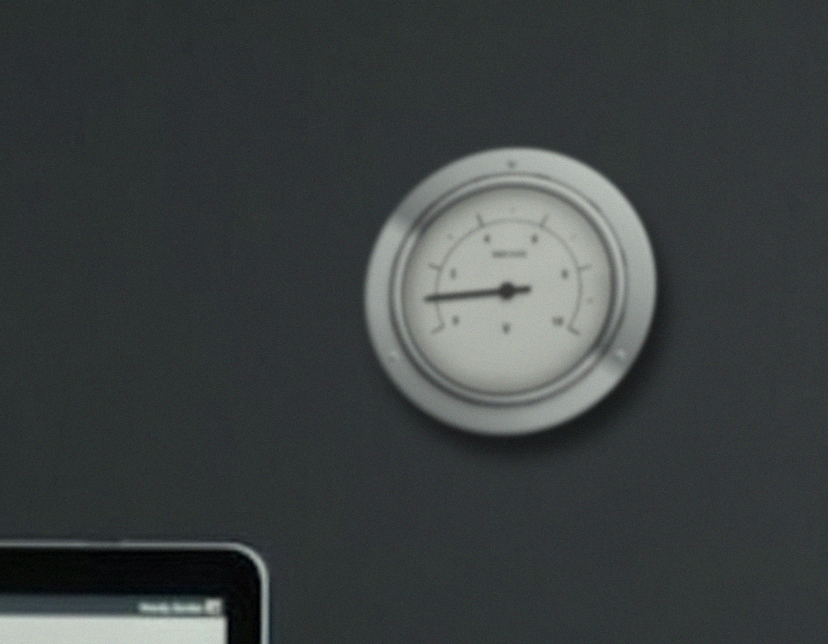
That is 1 V
